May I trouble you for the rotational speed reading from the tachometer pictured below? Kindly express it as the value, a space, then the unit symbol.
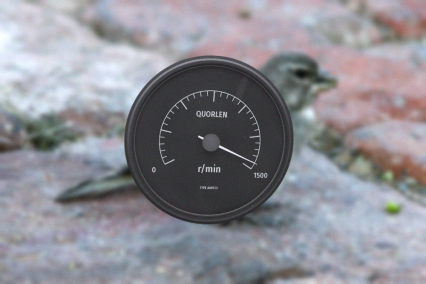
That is 1450 rpm
